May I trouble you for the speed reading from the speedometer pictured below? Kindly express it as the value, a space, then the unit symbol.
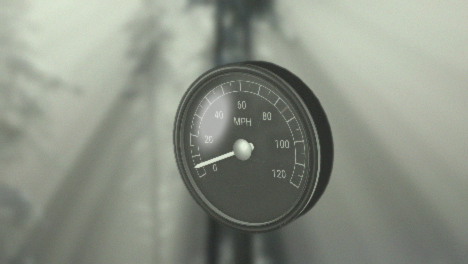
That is 5 mph
